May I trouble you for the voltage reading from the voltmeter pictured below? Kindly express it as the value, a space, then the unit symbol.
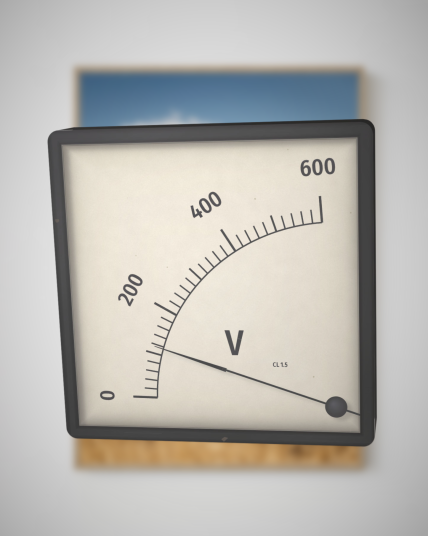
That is 120 V
